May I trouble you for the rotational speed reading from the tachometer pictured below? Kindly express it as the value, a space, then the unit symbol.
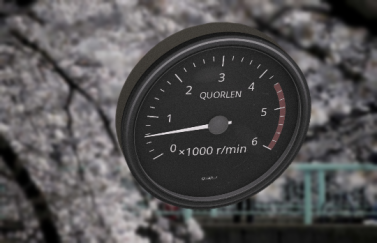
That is 600 rpm
